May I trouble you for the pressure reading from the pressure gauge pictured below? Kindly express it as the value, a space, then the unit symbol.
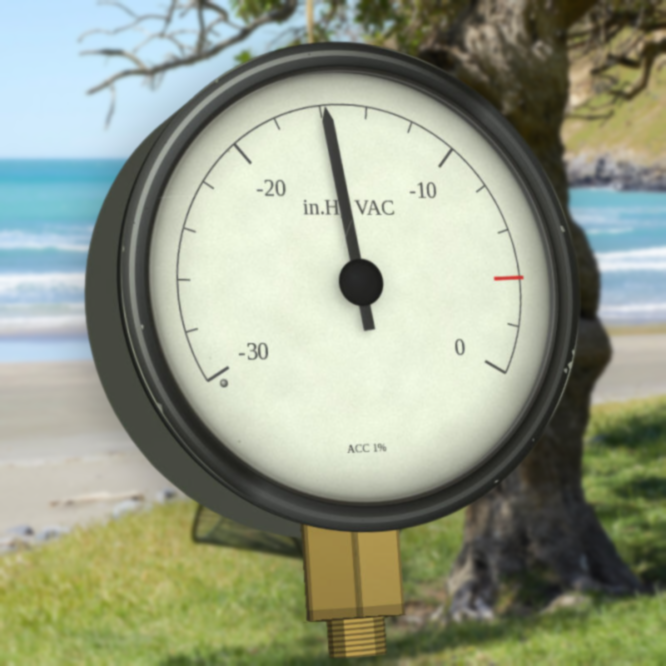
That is -16 inHg
